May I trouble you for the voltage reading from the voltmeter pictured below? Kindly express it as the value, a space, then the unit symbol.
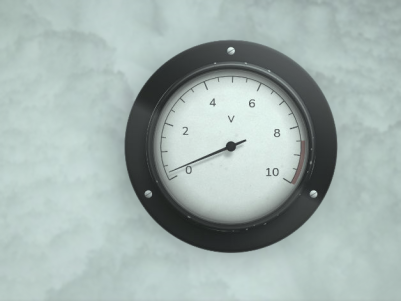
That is 0.25 V
